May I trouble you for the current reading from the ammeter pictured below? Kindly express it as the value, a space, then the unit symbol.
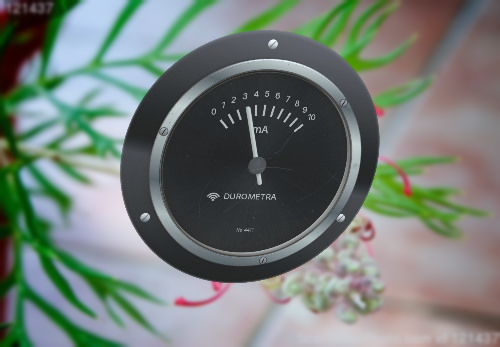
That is 3 mA
